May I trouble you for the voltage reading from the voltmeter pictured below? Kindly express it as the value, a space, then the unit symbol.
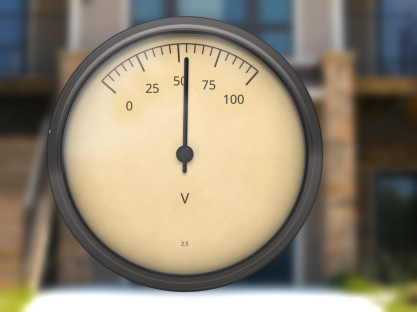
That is 55 V
